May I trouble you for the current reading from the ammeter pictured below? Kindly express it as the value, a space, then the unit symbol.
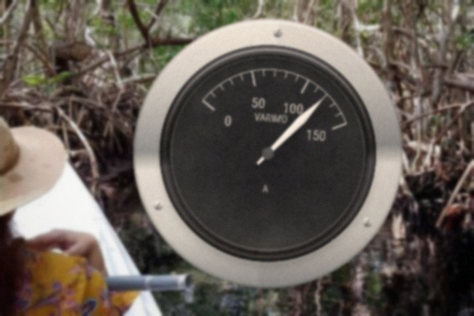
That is 120 A
